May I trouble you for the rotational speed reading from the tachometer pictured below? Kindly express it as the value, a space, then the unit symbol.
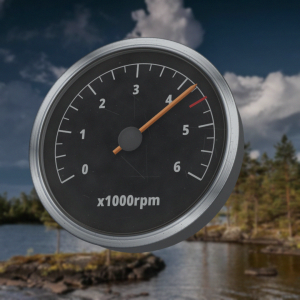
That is 4250 rpm
